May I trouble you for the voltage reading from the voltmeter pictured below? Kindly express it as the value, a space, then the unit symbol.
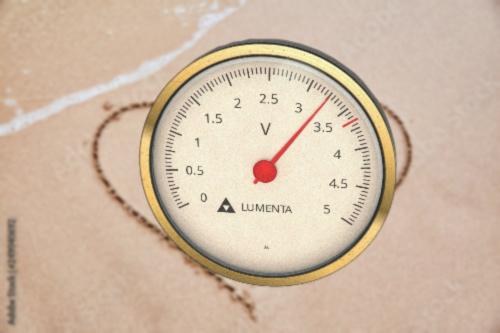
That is 3.25 V
